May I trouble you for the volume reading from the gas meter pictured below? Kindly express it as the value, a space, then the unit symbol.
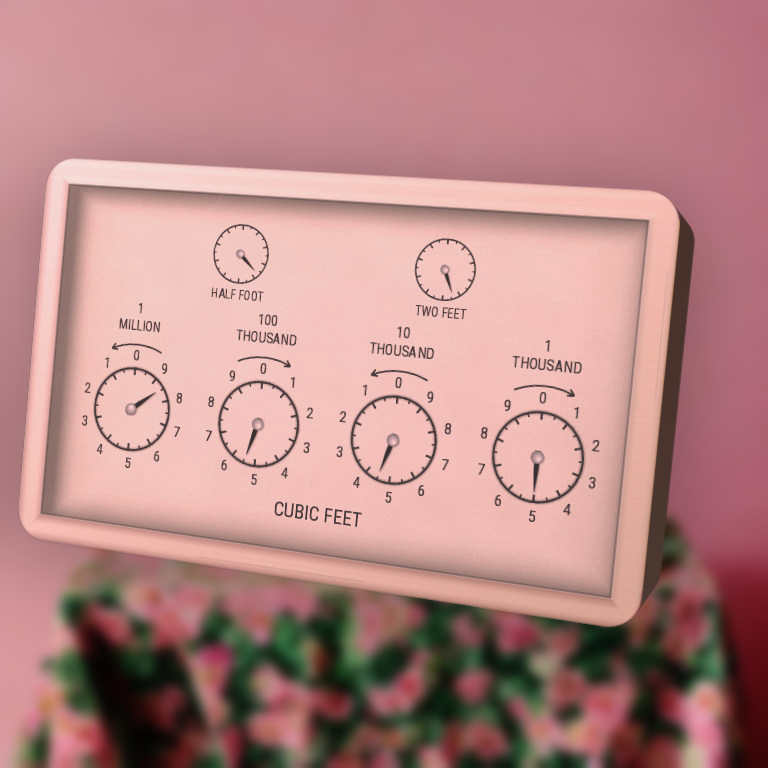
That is 854500 ft³
